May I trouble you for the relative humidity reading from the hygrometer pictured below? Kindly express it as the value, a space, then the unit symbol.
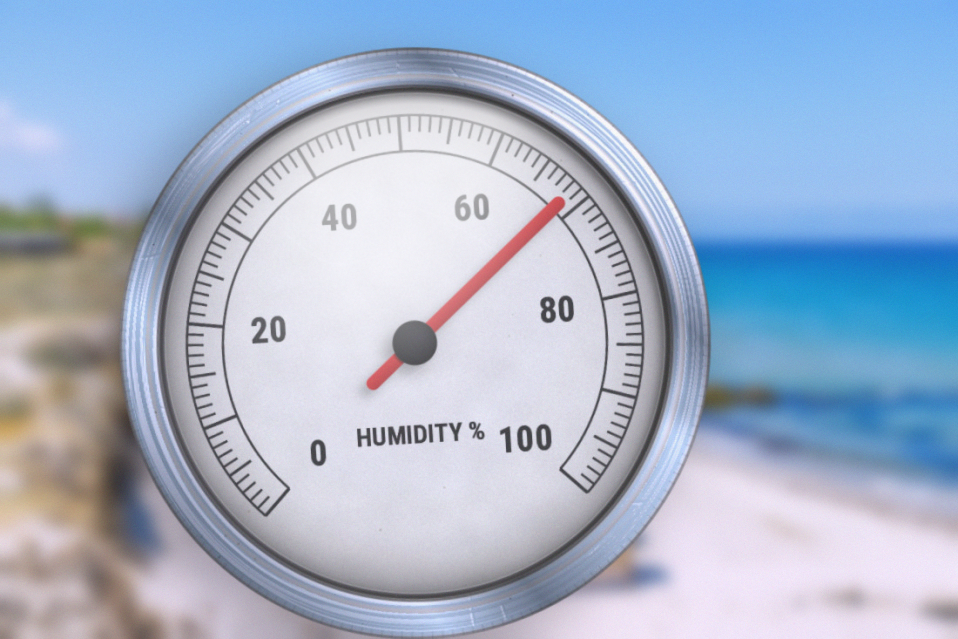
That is 68.5 %
